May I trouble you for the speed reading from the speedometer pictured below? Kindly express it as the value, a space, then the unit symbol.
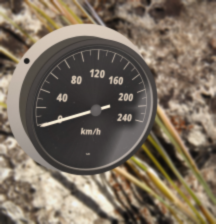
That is 0 km/h
